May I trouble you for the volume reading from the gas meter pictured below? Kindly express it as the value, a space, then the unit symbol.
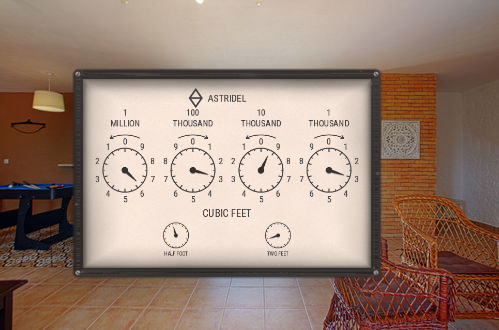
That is 629300 ft³
